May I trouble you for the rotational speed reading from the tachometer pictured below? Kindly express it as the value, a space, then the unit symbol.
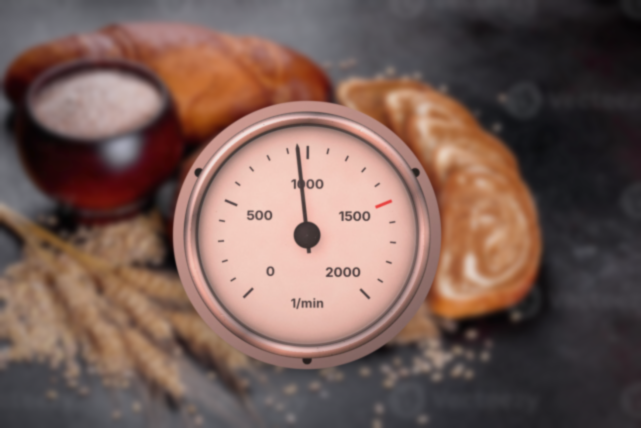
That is 950 rpm
